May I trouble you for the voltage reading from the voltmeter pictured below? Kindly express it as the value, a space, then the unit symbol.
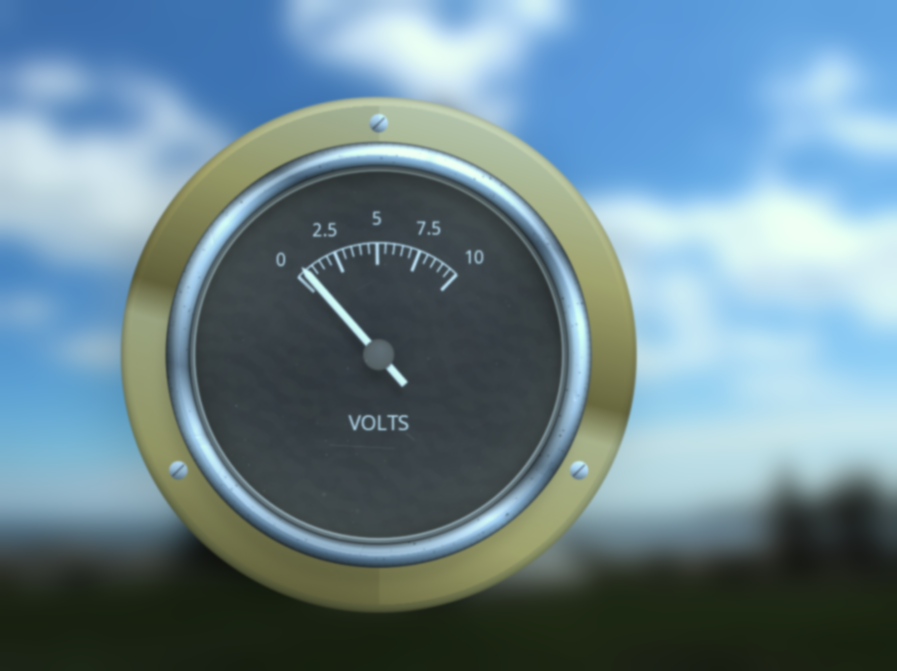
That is 0.5 V
